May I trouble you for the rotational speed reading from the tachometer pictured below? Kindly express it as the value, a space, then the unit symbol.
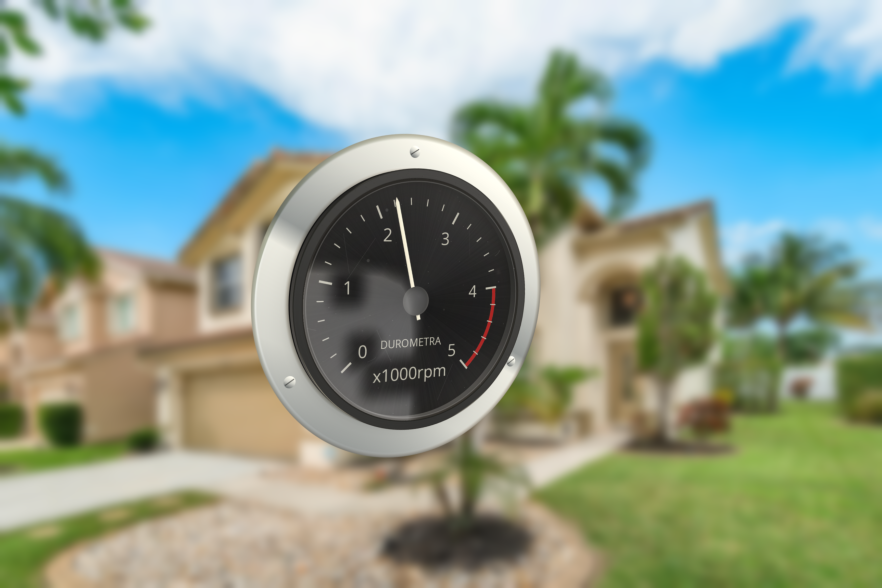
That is 2200 rpm
